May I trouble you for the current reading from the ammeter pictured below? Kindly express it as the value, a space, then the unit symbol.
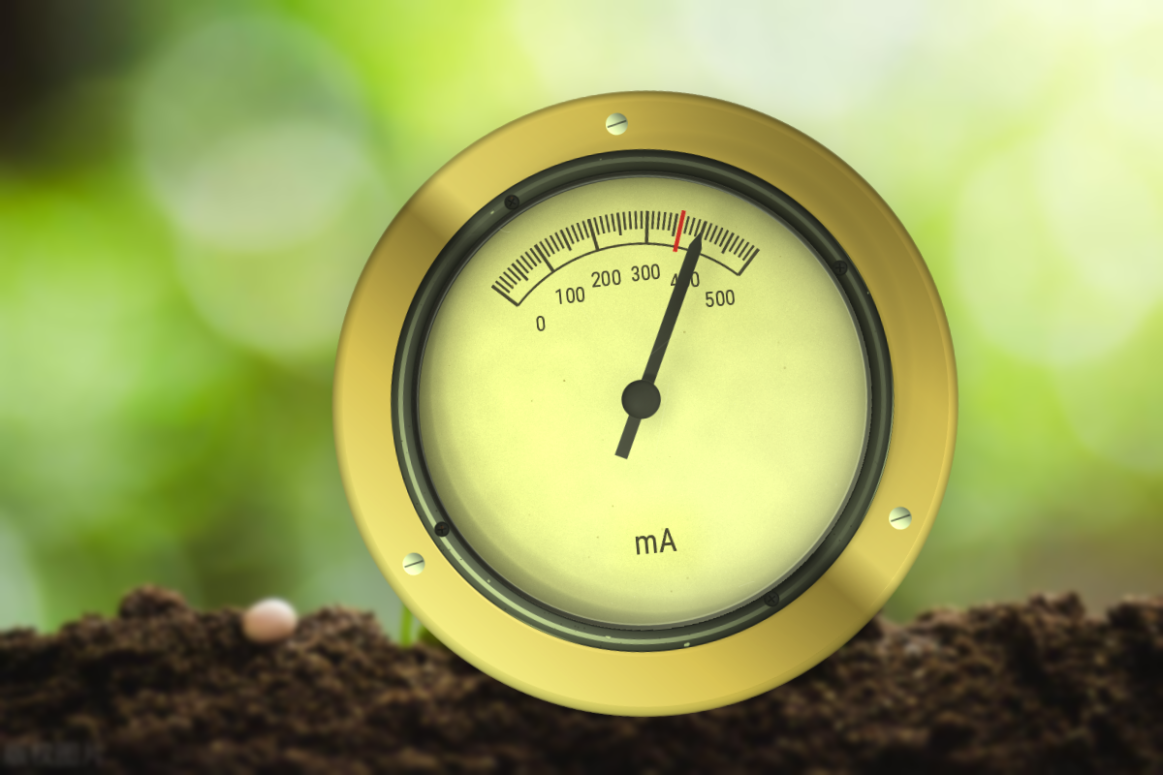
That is 400 mA
